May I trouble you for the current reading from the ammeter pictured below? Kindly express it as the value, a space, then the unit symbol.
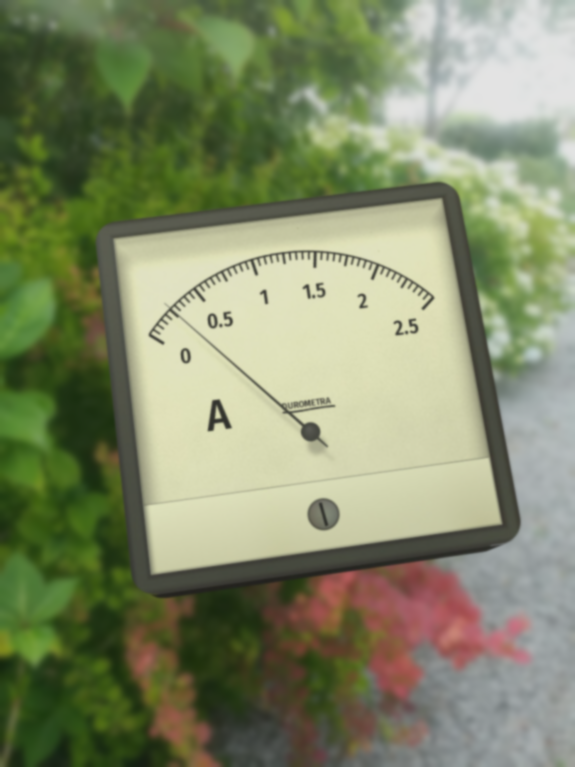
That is 0.25 A
